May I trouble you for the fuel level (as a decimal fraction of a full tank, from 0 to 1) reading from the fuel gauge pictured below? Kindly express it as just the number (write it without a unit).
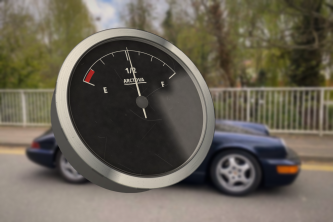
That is 0.5
